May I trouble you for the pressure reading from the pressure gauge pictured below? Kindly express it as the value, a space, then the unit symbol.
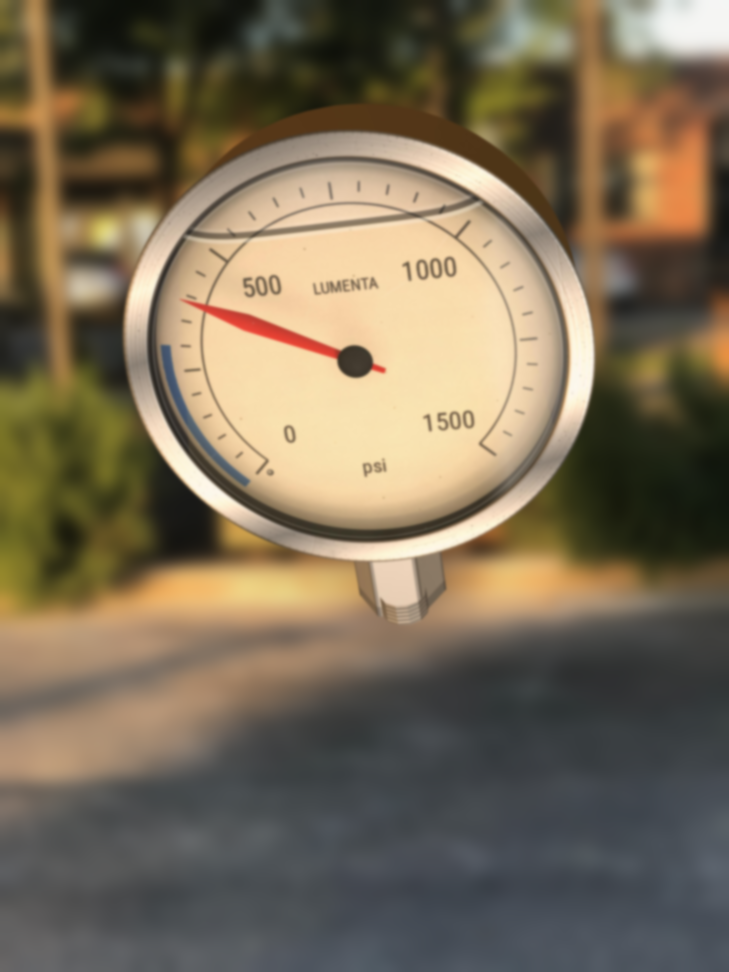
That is 400 psi
